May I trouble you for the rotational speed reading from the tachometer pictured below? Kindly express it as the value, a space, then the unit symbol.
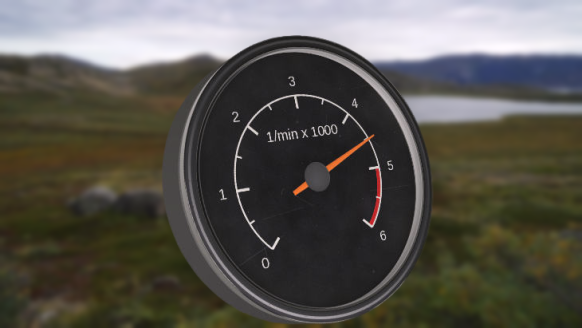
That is 4500 rpm
